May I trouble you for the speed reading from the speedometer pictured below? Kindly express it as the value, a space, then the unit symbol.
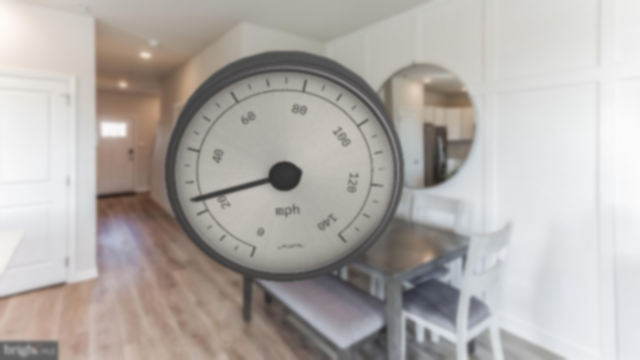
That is 25 mph
